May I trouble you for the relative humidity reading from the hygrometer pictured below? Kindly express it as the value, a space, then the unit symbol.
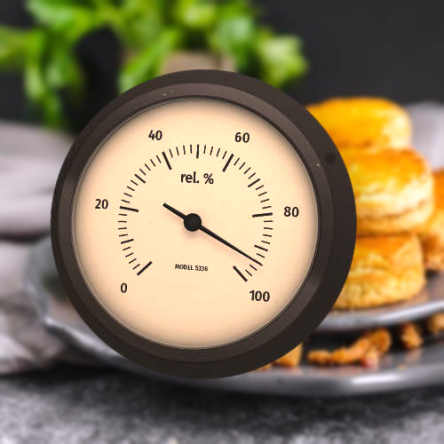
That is 94 %
